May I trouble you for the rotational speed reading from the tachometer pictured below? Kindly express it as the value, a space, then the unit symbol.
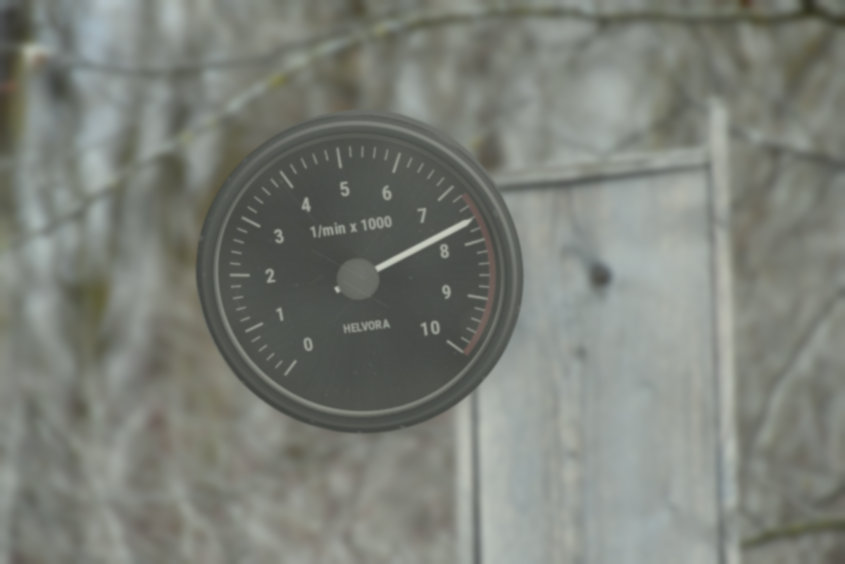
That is 7600 rpm
